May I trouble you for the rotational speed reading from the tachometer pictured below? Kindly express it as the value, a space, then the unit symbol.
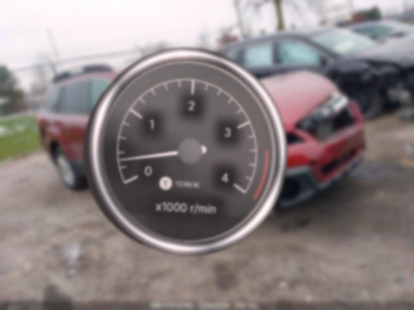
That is 300 rpm
